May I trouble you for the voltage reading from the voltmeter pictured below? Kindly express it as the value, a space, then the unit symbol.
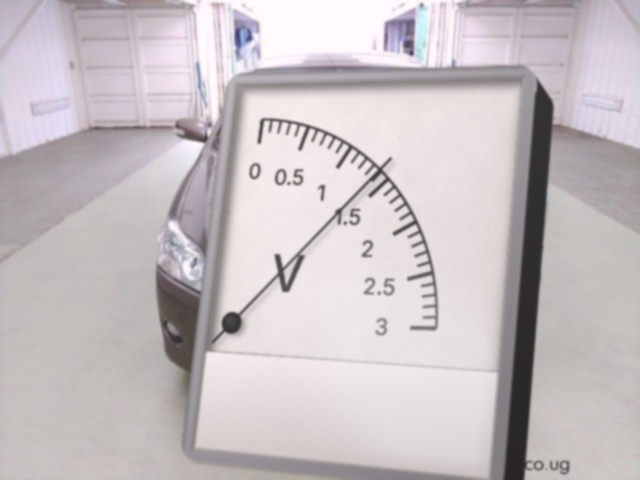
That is 1.4 V
